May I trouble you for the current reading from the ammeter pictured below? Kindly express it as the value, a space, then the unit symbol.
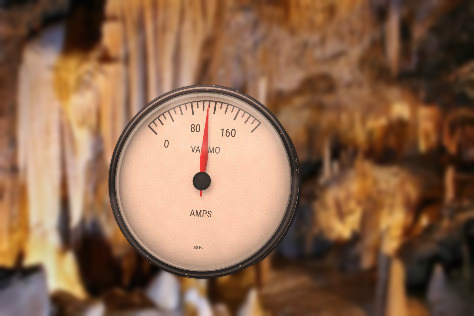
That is 110 A
